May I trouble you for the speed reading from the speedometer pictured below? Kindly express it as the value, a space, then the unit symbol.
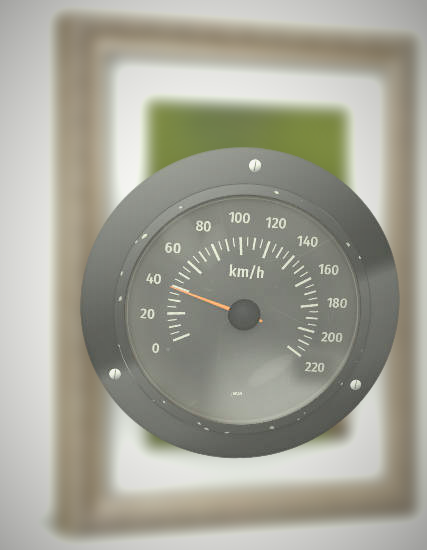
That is 40 km/h
